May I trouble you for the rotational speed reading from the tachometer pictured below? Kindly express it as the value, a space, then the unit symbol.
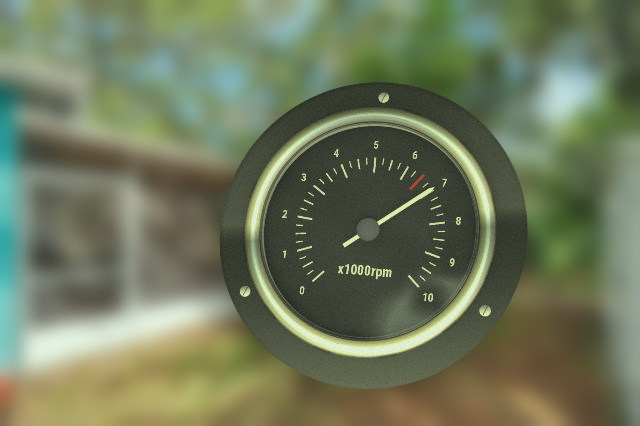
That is 7000 rpm
